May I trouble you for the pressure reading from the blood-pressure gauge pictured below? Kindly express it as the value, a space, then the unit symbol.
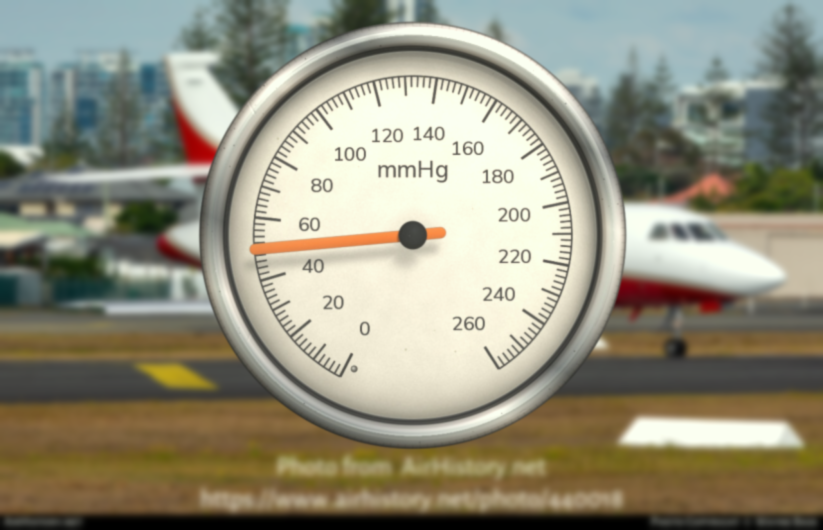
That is 50 mmHg
